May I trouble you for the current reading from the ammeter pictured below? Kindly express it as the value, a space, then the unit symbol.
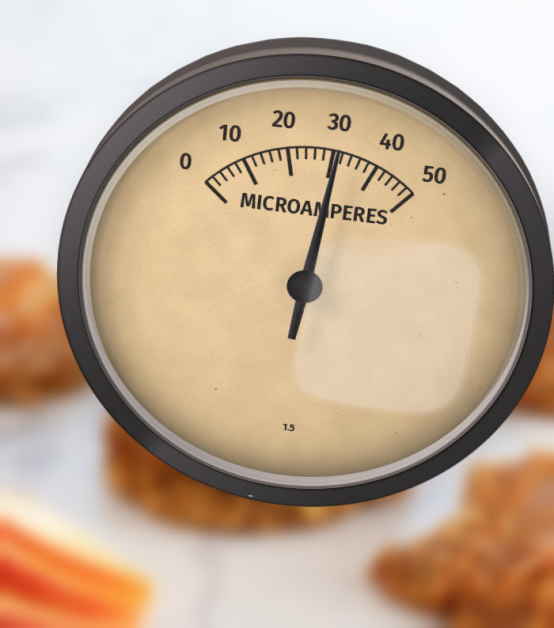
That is 31 µA
